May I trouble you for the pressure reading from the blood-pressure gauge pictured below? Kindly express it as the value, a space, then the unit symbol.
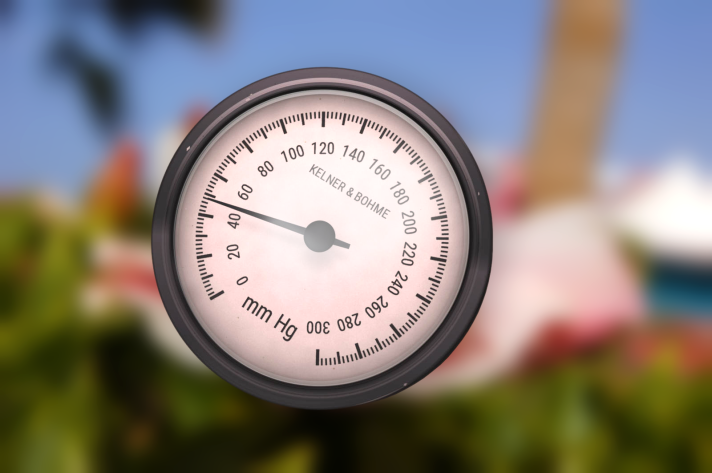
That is 48 mmHg
